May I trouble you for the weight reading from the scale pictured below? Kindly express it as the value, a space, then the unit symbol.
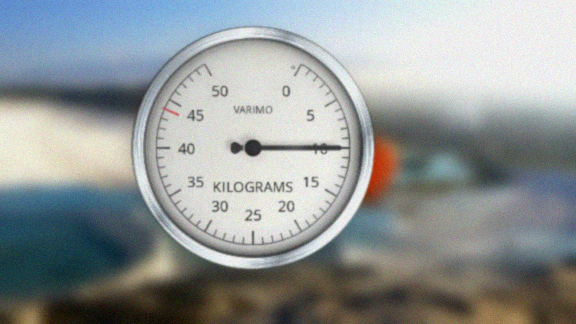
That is 10 kg
